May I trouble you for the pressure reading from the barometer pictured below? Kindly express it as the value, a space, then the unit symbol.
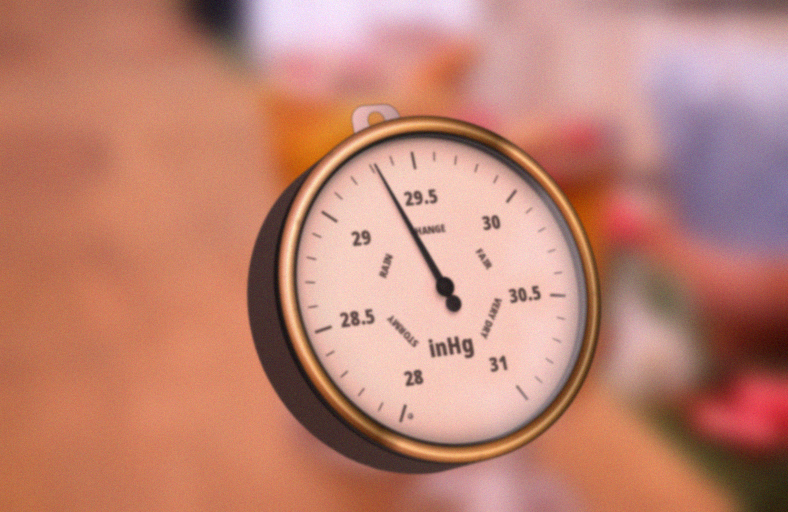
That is 29.3 inHg
